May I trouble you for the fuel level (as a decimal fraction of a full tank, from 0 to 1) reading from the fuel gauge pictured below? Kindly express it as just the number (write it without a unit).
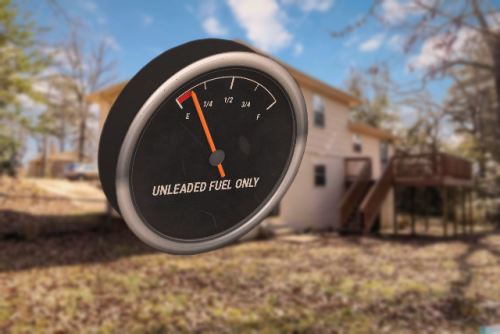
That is 0.125
